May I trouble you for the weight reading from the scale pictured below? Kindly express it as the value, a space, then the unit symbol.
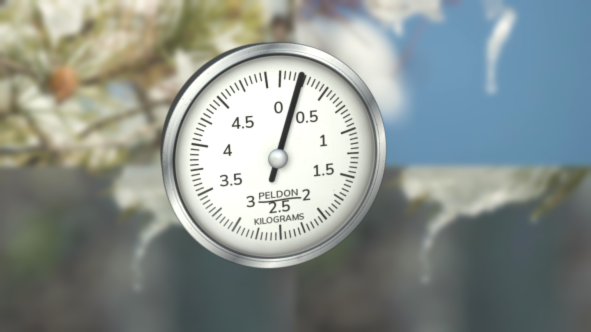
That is 0.2 kg
